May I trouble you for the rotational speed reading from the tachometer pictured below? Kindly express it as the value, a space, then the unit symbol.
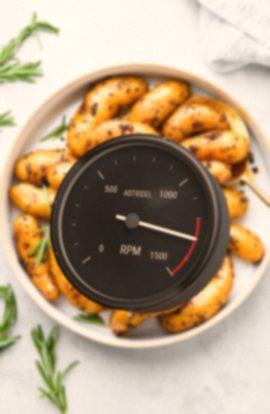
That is 1300 rpm
